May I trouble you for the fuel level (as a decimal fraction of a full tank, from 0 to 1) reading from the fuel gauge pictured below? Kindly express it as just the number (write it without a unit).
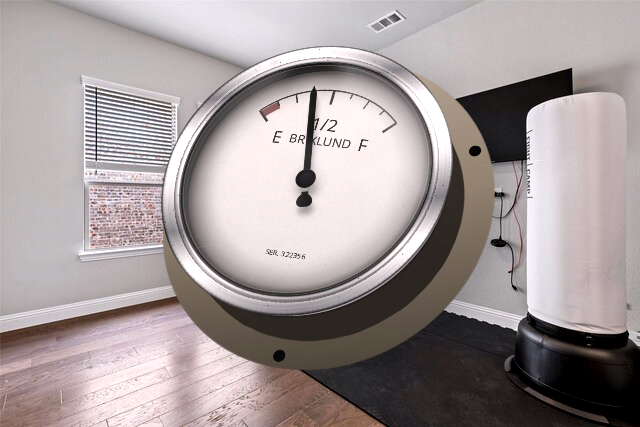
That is 0.375
